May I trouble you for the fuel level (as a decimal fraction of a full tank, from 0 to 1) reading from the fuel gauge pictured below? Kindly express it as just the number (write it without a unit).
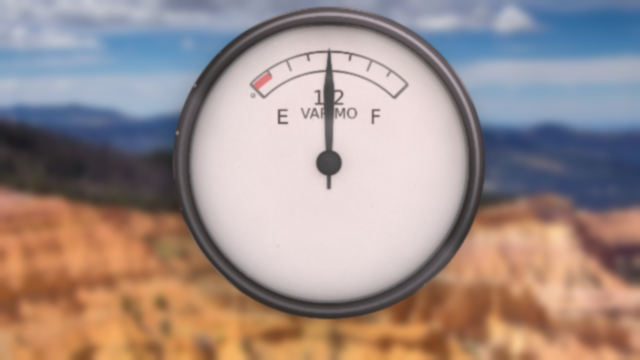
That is 0.5
